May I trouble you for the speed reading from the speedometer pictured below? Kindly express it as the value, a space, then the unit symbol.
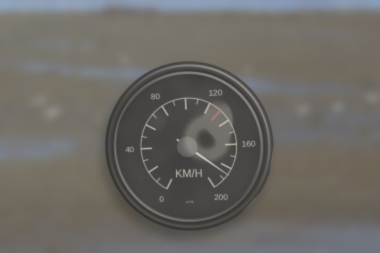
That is 185 km/h
